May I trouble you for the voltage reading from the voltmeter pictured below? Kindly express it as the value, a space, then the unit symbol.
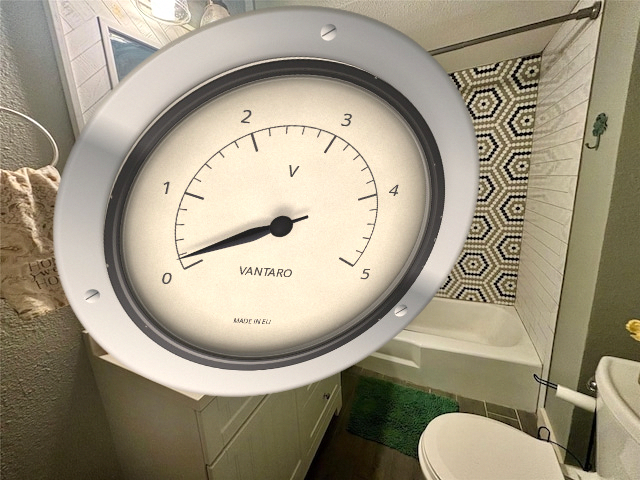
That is 0.2 V
